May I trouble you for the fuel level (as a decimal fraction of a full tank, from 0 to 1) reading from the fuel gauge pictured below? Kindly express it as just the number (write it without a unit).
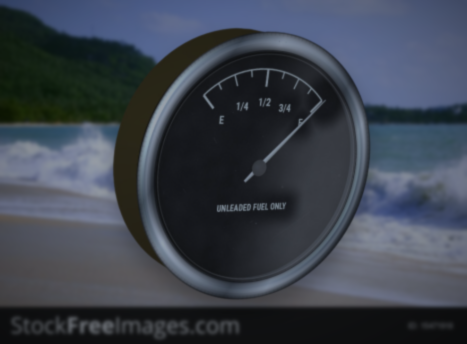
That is 1
